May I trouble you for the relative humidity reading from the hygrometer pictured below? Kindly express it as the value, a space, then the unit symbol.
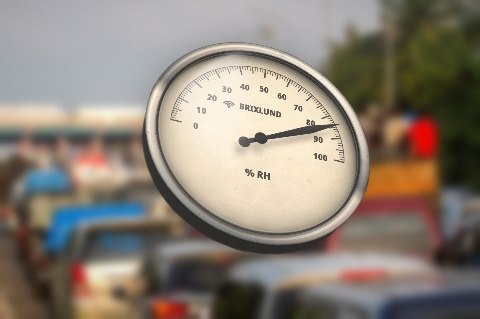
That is 85 %
